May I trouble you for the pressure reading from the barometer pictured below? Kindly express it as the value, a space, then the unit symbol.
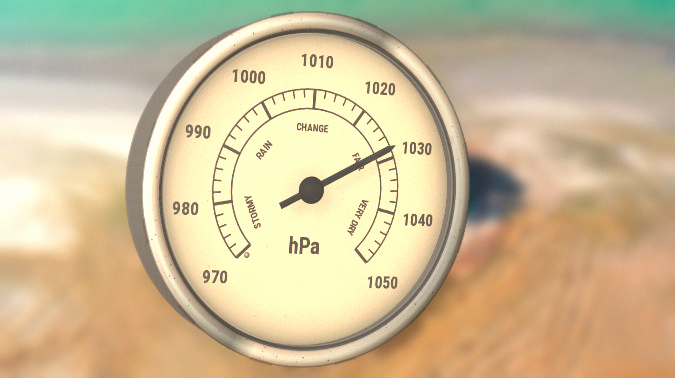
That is 1028 hPa
